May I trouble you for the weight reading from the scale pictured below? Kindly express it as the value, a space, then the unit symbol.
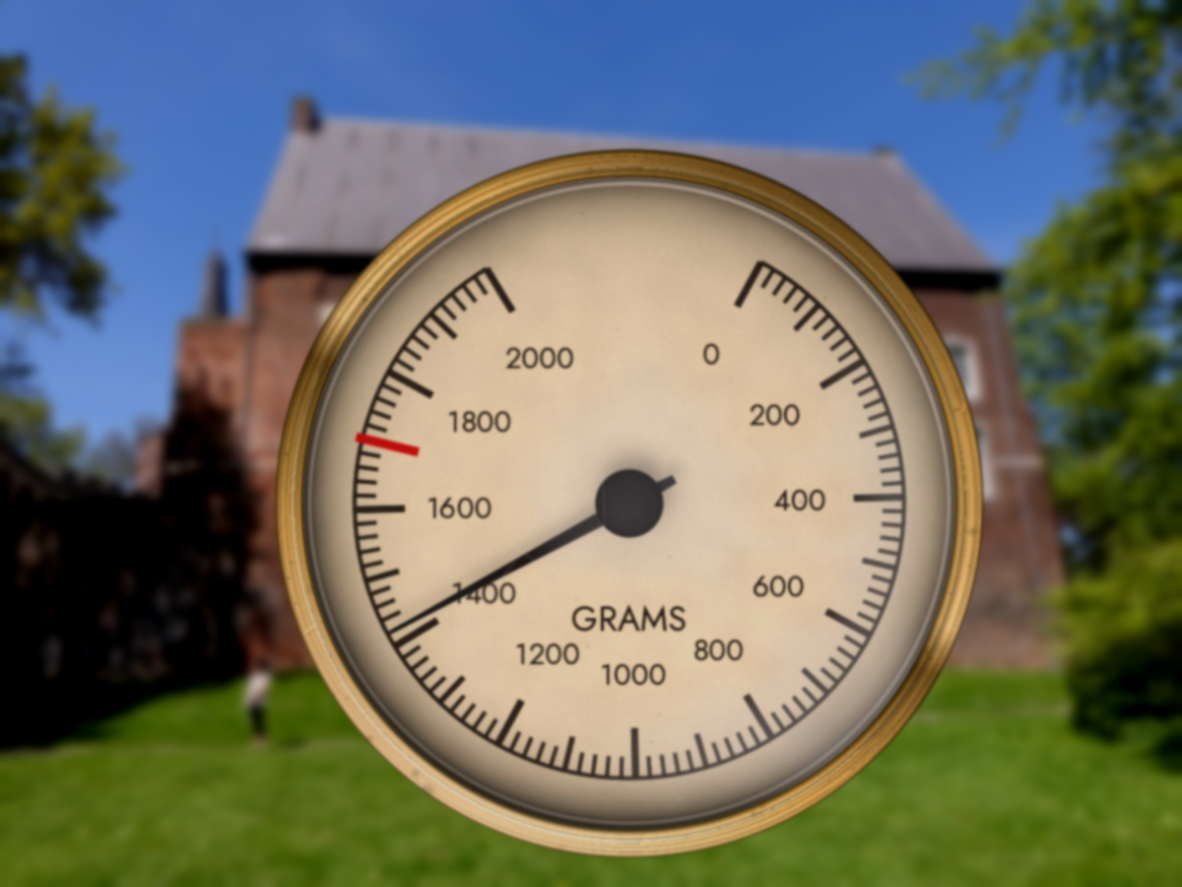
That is 1420 g
